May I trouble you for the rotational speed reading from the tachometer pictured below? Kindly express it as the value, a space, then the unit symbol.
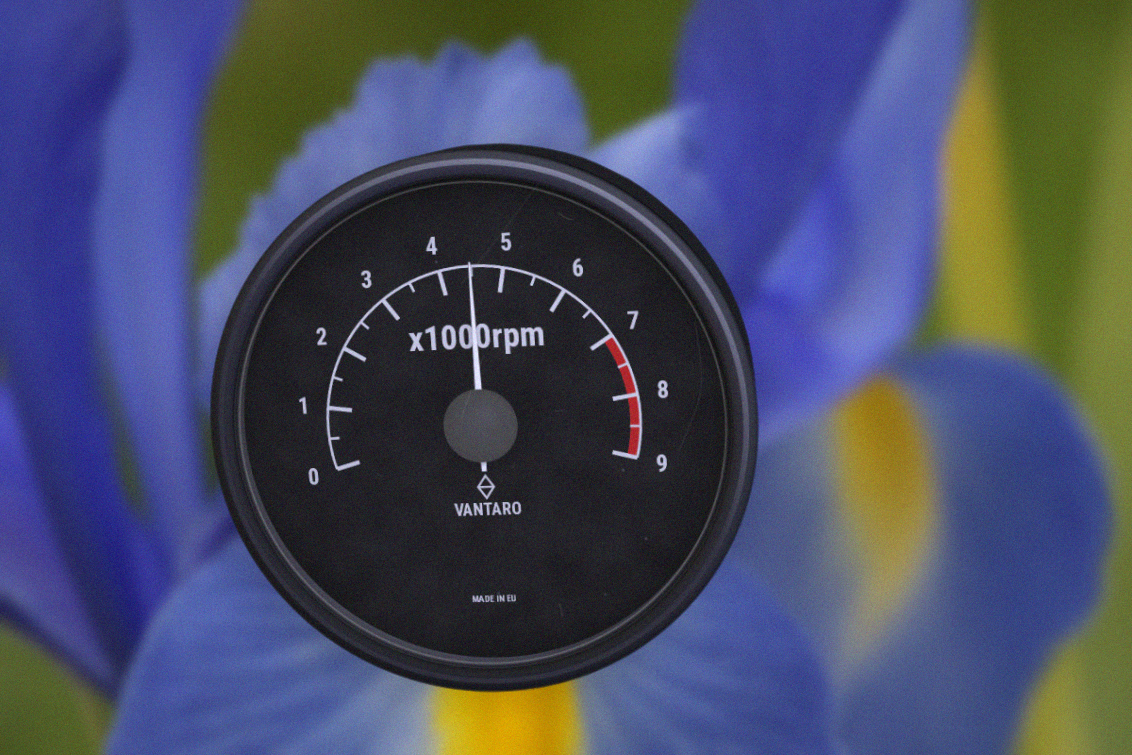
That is 4500 rpm
